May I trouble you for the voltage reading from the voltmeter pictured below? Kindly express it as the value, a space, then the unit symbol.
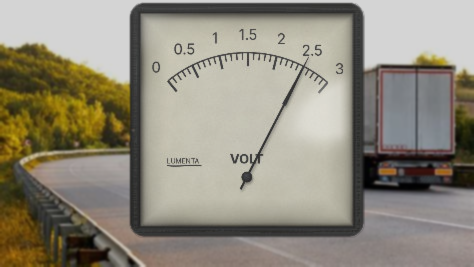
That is 2.5 V
